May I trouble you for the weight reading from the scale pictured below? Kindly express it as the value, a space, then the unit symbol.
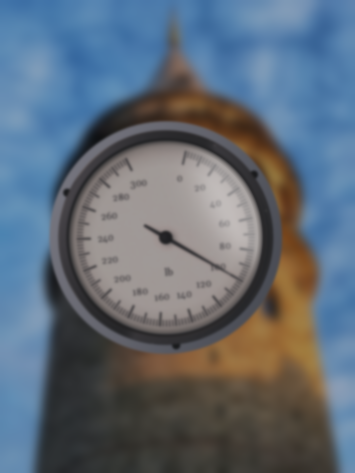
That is 100 lb
